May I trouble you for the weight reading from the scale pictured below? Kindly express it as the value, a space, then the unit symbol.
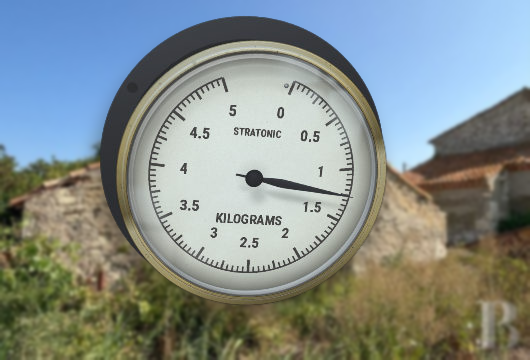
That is 1.25 kg
